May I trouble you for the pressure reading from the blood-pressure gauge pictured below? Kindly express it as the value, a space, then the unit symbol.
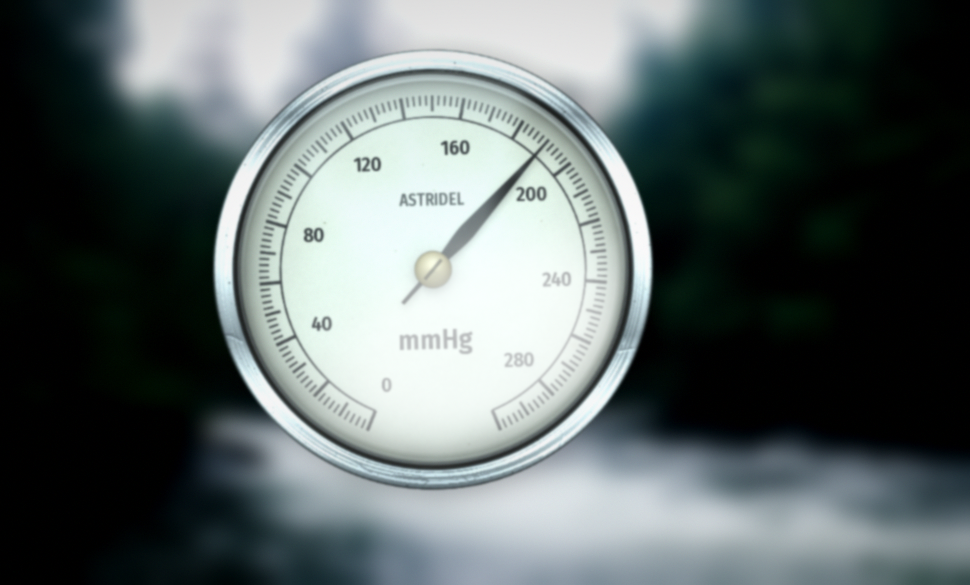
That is 190 mmHg
